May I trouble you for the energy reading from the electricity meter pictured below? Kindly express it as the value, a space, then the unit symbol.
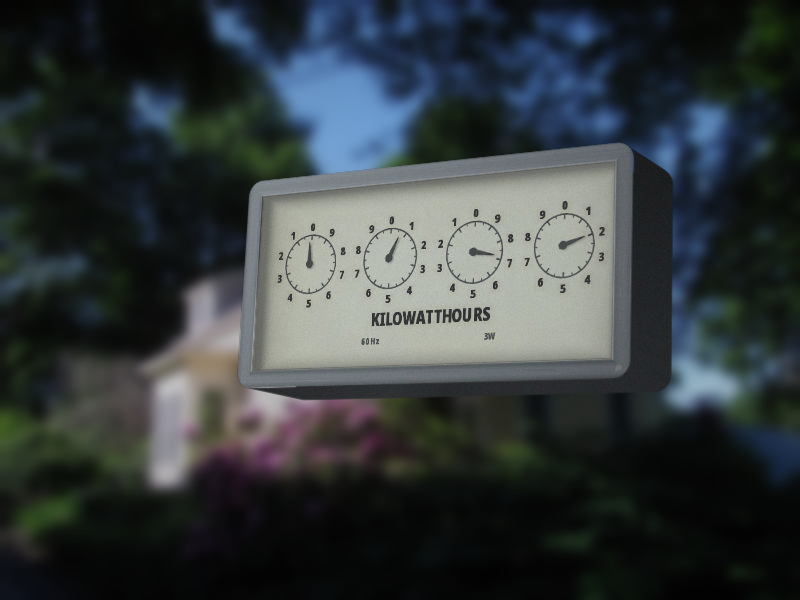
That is 72 kWh
